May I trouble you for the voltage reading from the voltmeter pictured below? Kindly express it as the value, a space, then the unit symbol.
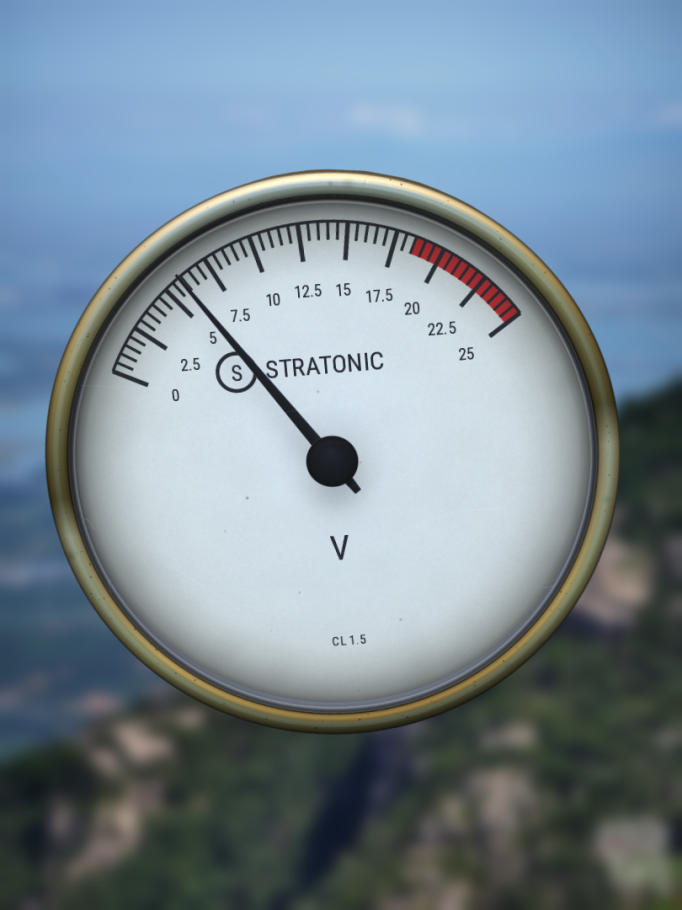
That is 6 V
